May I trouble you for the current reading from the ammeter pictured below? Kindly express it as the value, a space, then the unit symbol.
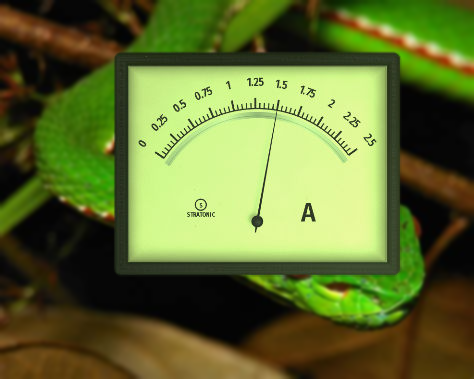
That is 1.5 A
